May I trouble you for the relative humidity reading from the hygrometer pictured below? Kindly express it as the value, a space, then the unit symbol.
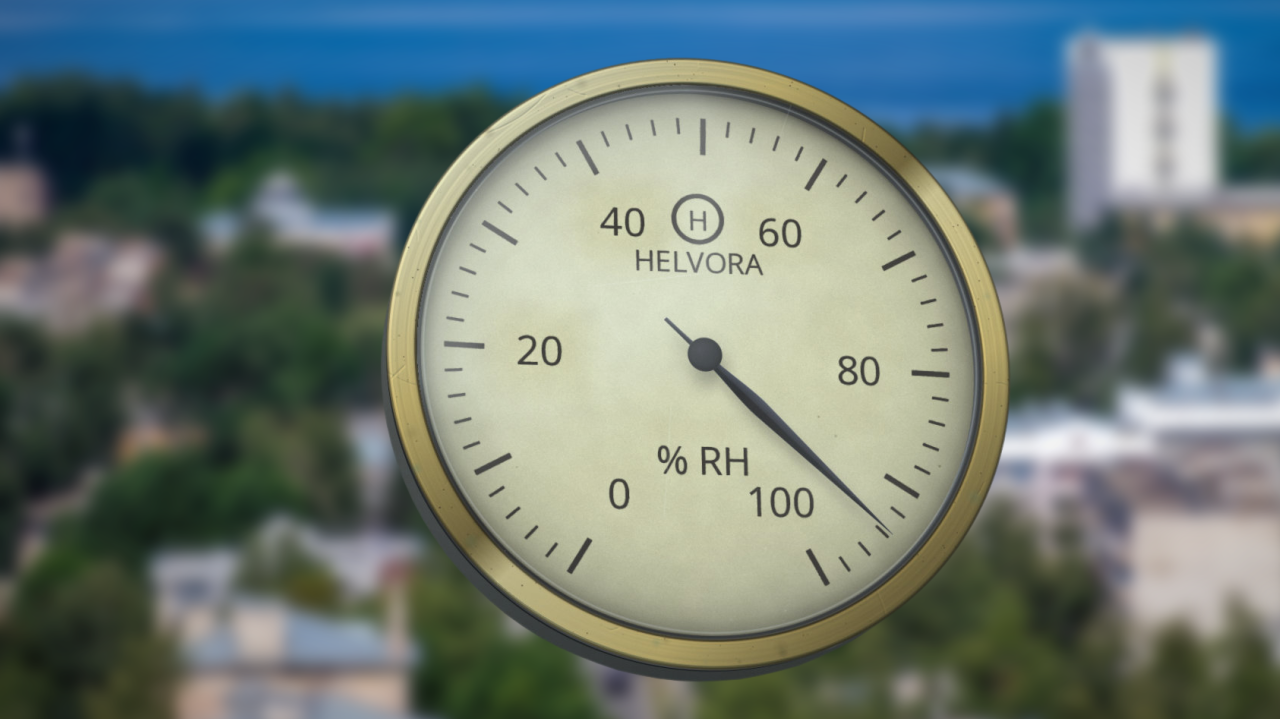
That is 94 %
